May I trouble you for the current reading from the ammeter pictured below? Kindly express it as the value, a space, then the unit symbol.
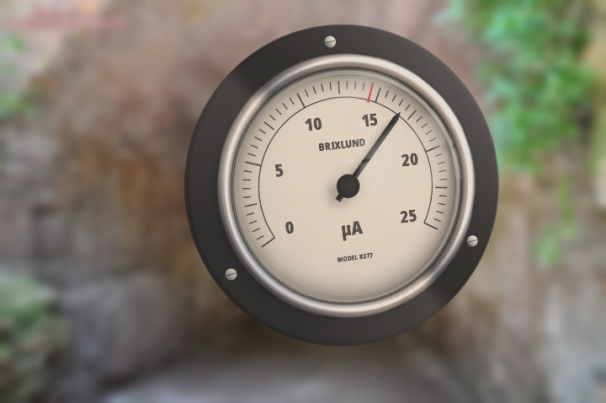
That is 16.75 µA
